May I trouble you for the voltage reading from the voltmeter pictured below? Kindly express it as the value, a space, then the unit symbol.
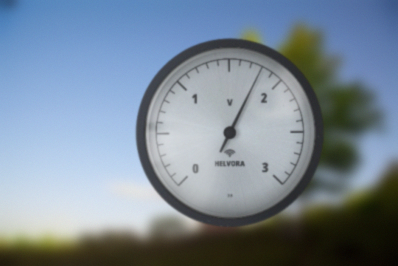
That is 1.8 V
